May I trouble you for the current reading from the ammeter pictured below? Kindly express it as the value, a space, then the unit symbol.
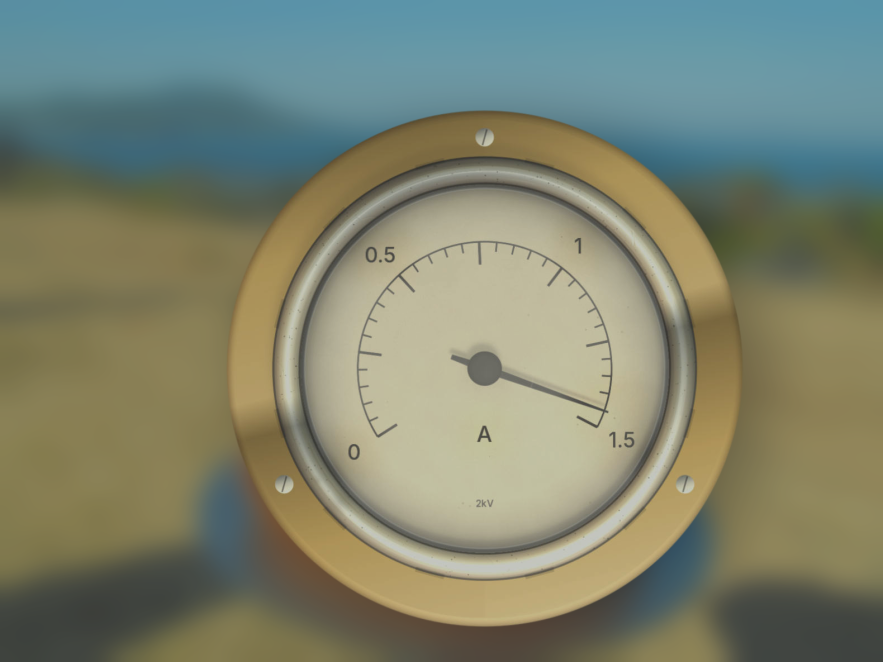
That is 1.45 A
